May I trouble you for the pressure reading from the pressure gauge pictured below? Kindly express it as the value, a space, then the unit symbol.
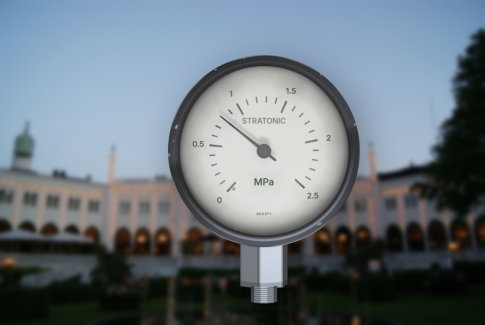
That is 0.8 MPa
